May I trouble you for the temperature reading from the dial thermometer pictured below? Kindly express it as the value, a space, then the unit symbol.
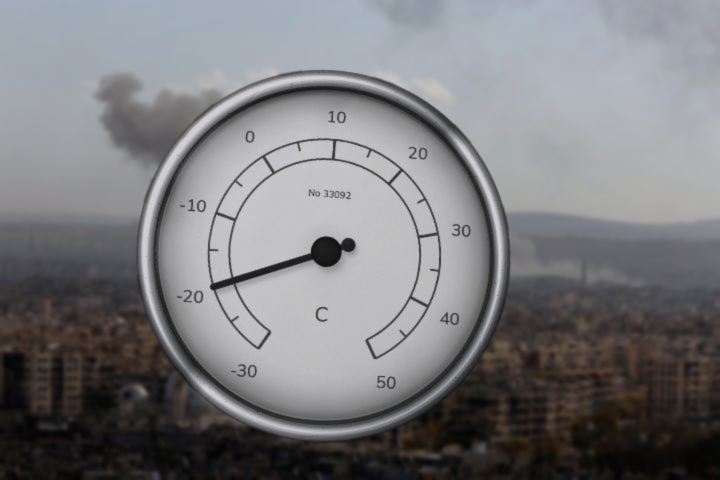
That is -20 °C
